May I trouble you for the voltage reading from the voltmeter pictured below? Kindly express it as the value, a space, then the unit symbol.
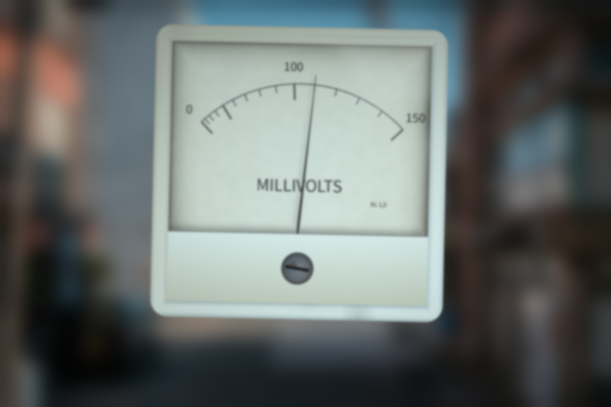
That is 110 mV
